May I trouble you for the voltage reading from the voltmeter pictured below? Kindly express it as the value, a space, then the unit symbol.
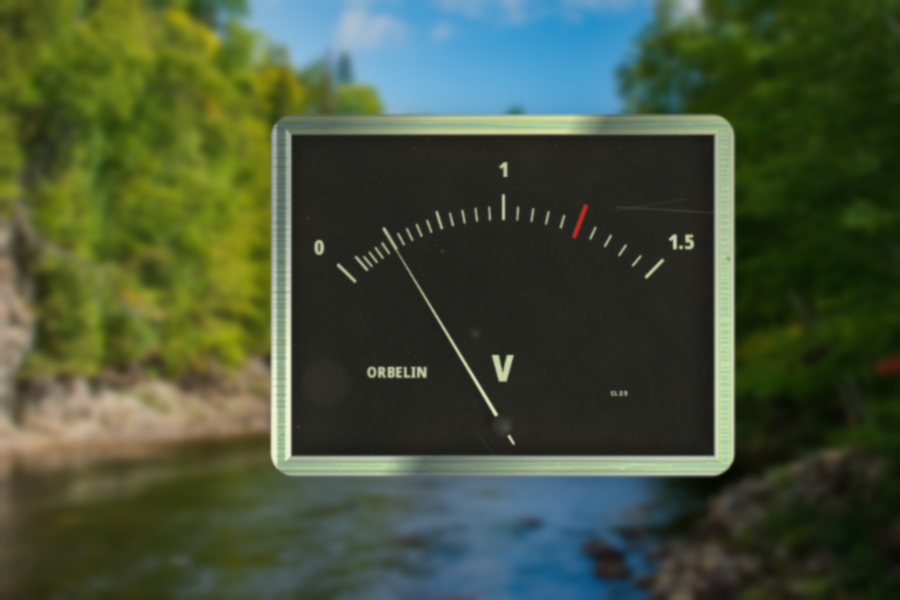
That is 0.5 V
